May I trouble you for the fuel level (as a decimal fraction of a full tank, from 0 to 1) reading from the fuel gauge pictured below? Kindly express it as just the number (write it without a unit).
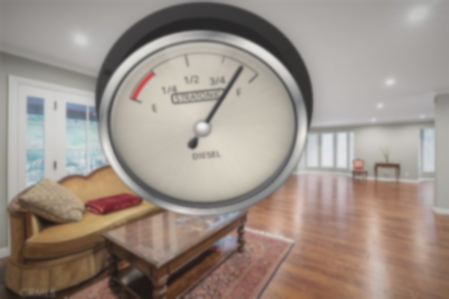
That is 0.875
